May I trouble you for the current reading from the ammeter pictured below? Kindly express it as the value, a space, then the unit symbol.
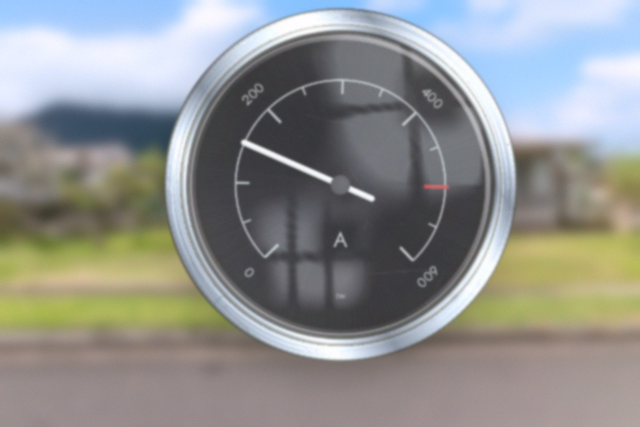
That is 150 A
